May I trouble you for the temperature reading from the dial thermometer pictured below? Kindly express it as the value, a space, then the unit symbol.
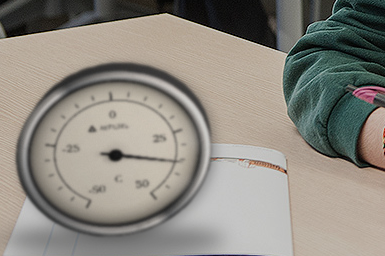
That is 35 °C
